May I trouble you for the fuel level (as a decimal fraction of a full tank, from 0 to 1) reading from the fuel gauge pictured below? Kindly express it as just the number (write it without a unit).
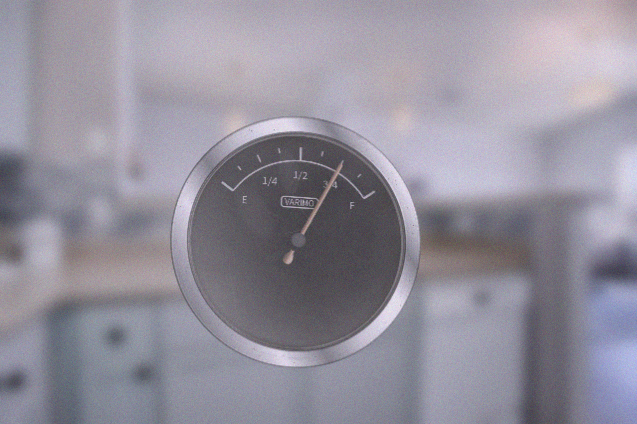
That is 0.75
